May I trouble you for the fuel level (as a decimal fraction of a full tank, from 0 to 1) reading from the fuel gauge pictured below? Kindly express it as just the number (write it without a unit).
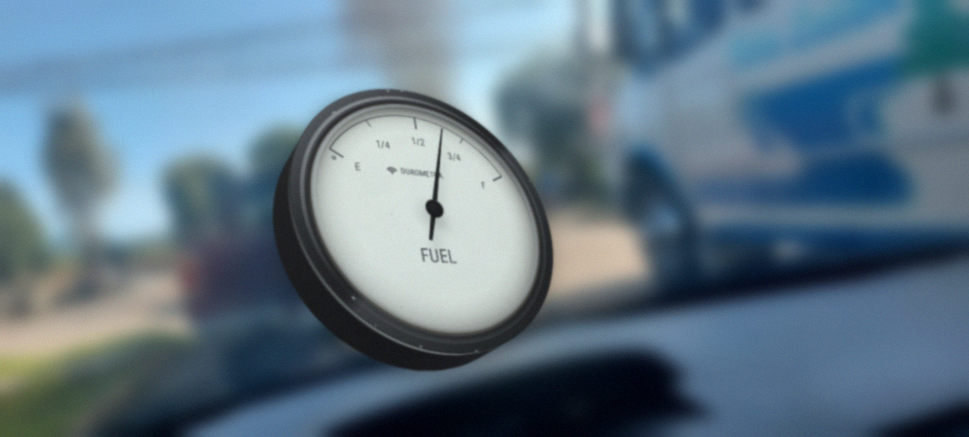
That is 0.625
